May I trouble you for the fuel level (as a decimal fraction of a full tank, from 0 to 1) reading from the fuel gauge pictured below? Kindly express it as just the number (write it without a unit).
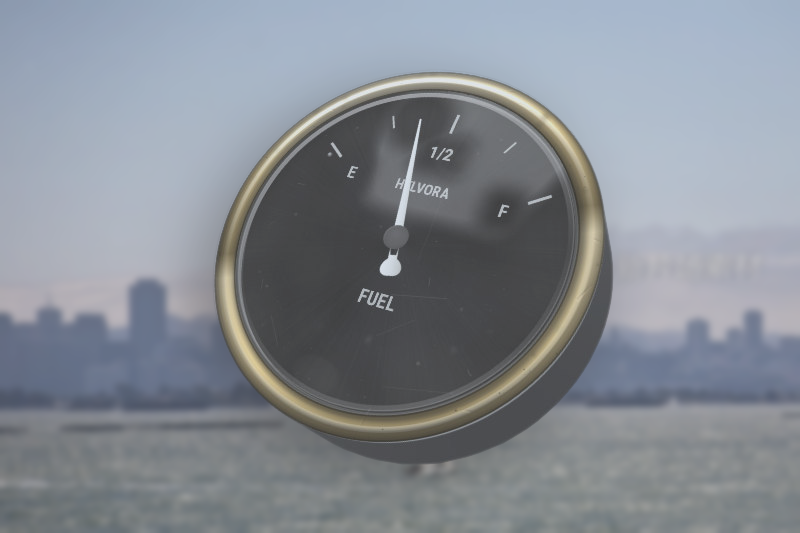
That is 0.375
